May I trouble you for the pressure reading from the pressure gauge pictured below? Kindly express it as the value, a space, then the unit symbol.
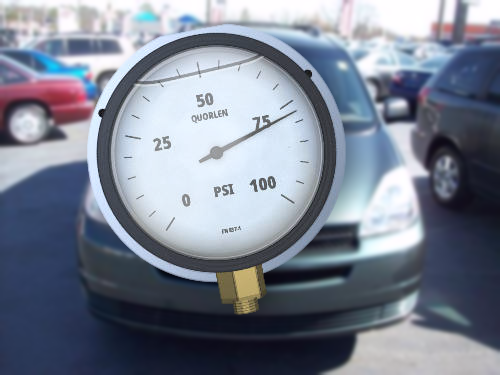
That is 77.5 psi
